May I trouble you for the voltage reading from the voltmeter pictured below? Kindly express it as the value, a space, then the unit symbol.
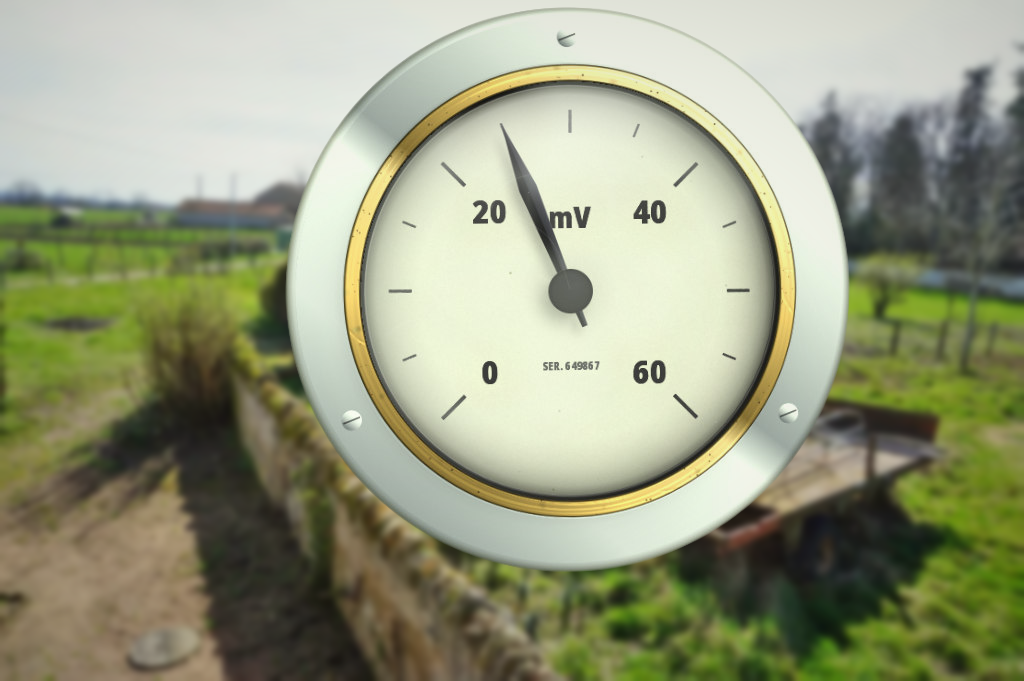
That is 25 mV
